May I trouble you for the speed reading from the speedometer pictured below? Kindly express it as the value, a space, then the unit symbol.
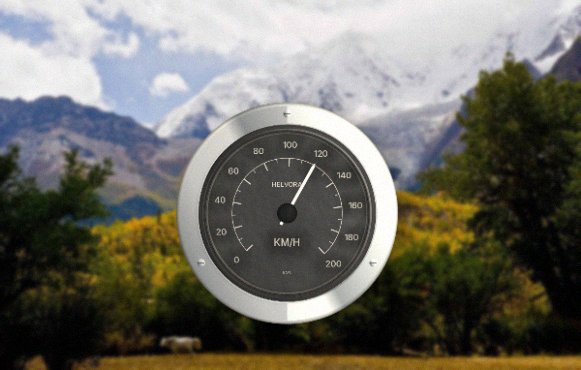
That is 120 km/h
